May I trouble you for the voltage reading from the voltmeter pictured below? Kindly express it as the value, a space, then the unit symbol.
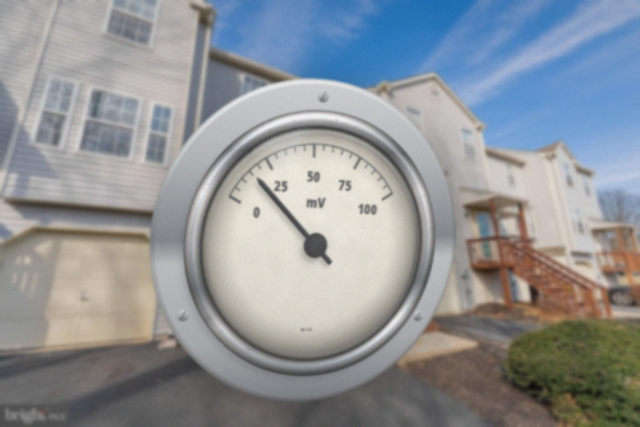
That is 15 mV
